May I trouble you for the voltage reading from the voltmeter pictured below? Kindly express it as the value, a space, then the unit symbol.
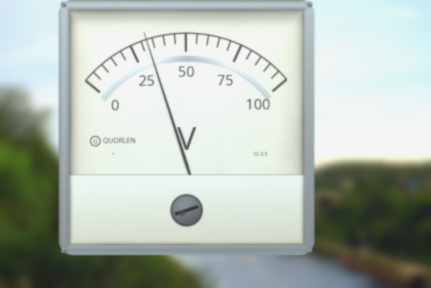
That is 32.5 V
